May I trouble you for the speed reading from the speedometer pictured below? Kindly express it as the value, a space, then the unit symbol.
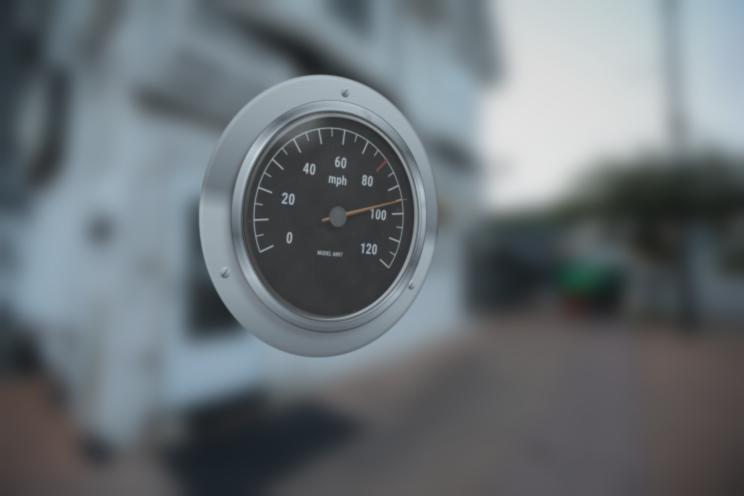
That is 95 mph
